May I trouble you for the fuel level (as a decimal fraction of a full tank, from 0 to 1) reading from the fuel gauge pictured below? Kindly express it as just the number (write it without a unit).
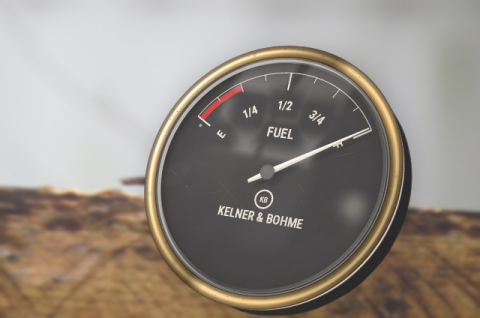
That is 1
